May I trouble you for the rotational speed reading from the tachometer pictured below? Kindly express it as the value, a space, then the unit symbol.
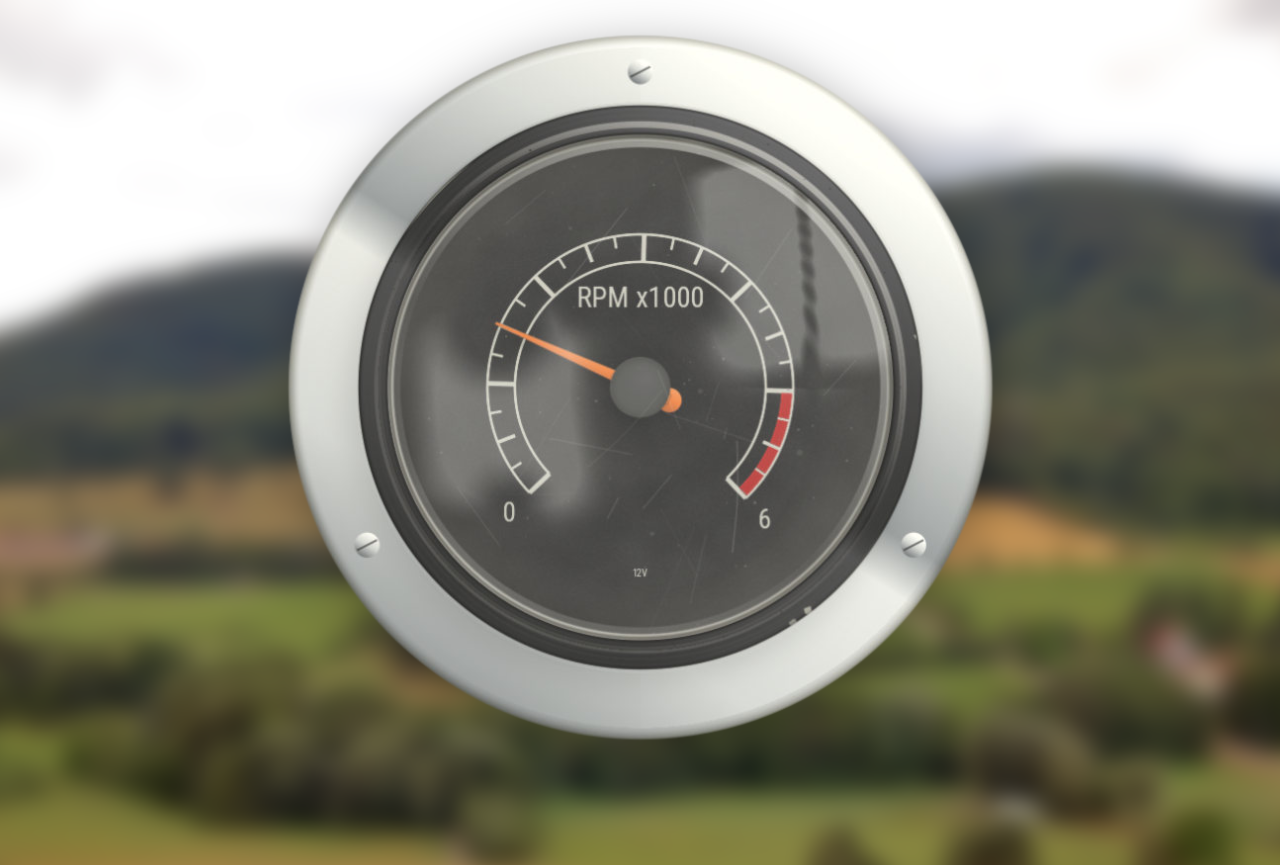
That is 1500 rpm
